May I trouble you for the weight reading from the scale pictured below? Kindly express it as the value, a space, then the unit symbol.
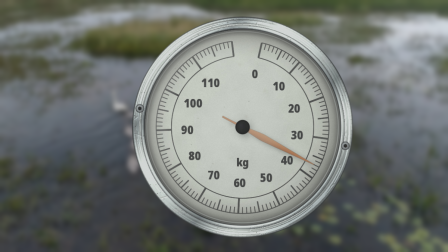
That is 37 kg
